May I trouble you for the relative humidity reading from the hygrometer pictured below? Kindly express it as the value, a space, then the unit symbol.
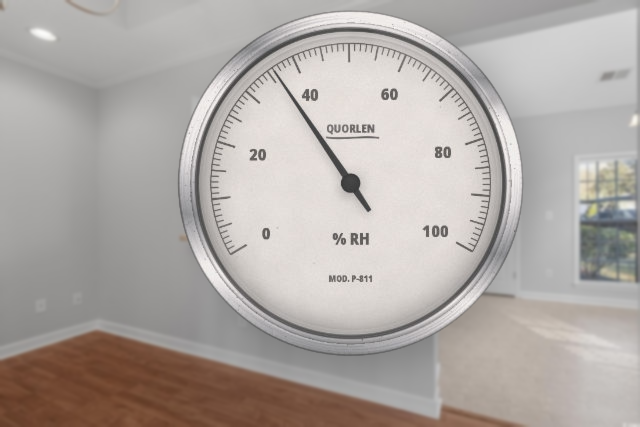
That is 36 %
